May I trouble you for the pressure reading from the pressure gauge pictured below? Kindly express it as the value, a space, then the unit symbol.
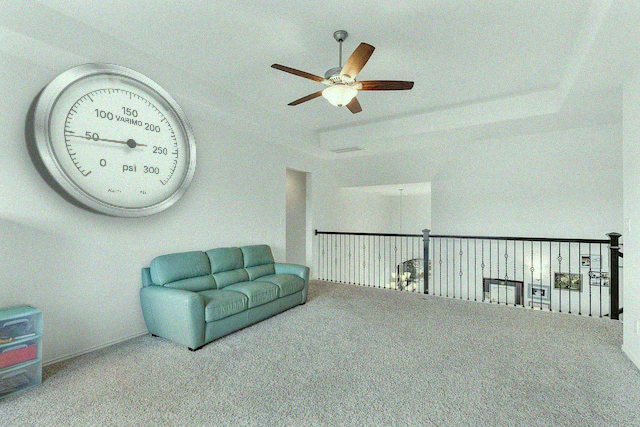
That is 45 psi
